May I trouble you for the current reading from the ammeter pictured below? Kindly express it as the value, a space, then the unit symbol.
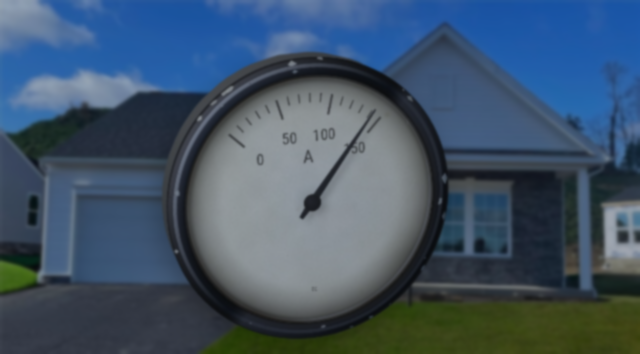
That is 140 A
